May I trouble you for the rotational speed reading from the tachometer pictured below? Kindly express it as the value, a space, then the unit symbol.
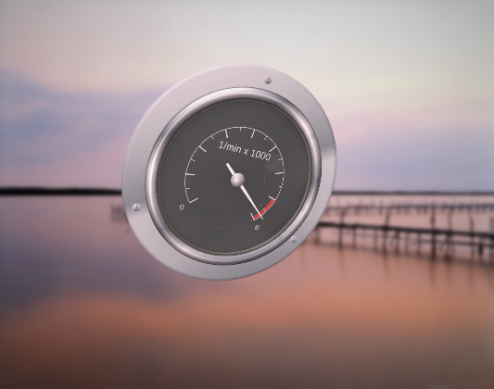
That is 7750 rpm
